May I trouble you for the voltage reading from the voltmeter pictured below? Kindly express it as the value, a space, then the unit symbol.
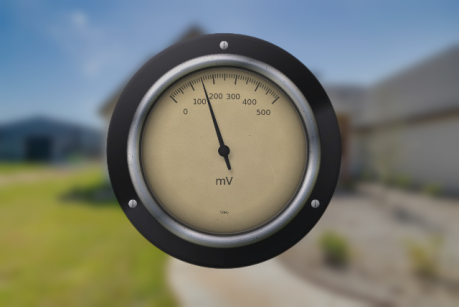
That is 150 mV
